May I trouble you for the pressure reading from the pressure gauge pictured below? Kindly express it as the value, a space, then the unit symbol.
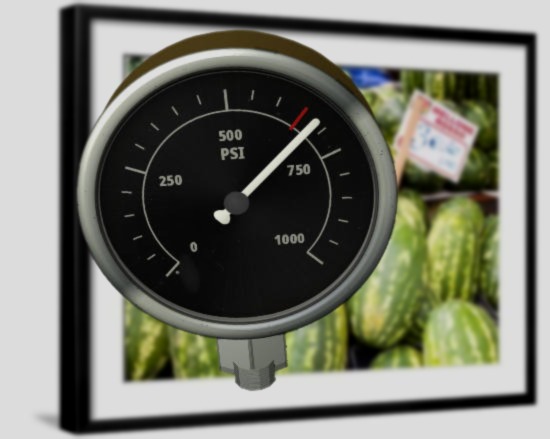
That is 675 psi
